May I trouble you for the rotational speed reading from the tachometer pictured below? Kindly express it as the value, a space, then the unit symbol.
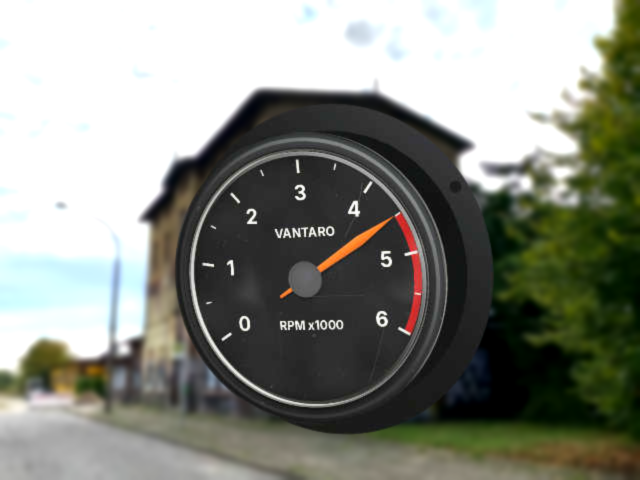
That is 4500 rpm
